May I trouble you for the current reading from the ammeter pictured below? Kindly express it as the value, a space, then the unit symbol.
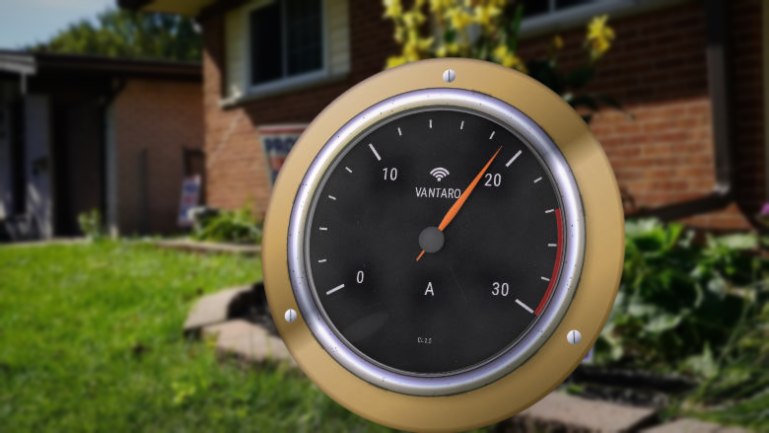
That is 19 A
